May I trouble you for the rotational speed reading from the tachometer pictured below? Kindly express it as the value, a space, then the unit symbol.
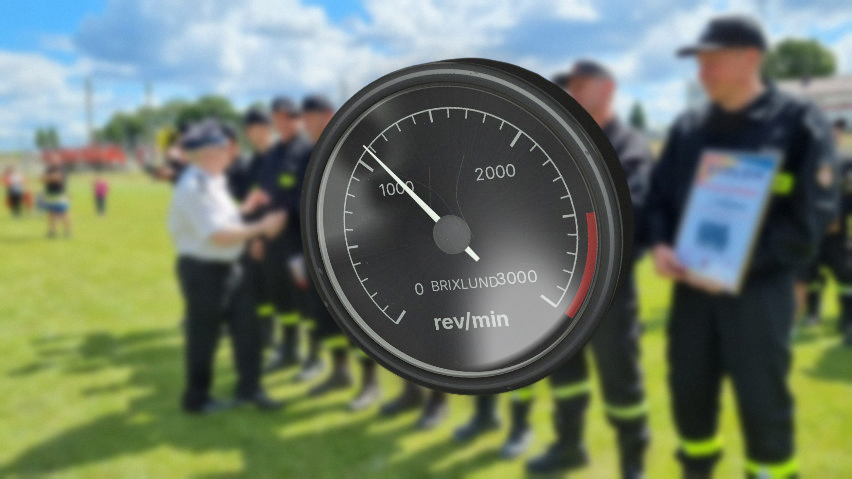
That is 1100 rpm
